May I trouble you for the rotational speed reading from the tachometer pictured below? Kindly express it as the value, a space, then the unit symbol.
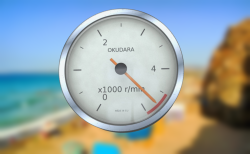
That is 4750 rpm
